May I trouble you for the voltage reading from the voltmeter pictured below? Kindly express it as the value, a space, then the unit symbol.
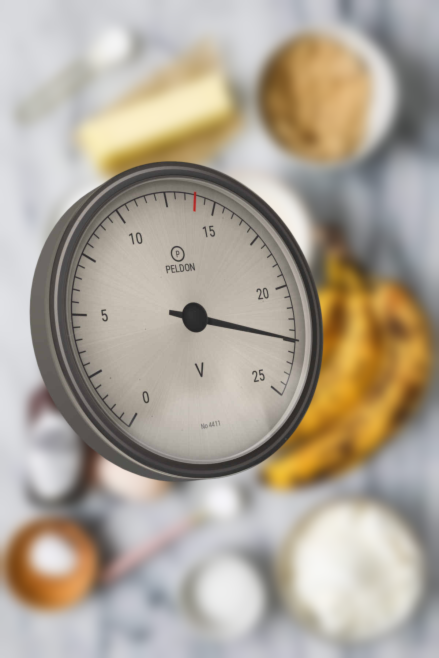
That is 22.5 V
